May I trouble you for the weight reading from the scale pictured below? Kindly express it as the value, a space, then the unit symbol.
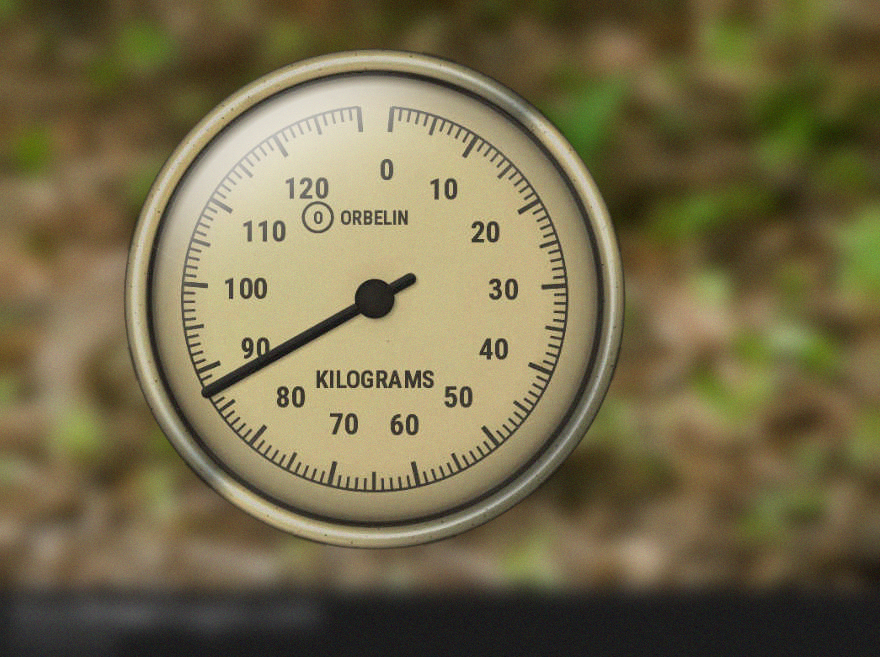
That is 87.5 kg
